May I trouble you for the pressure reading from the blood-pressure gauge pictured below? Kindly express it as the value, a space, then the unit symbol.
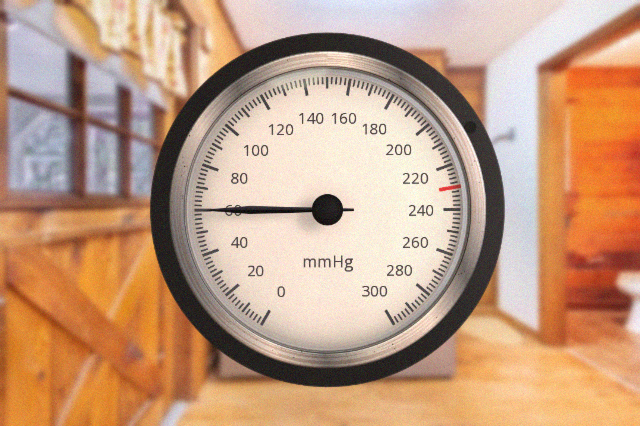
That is 60 mmHg
